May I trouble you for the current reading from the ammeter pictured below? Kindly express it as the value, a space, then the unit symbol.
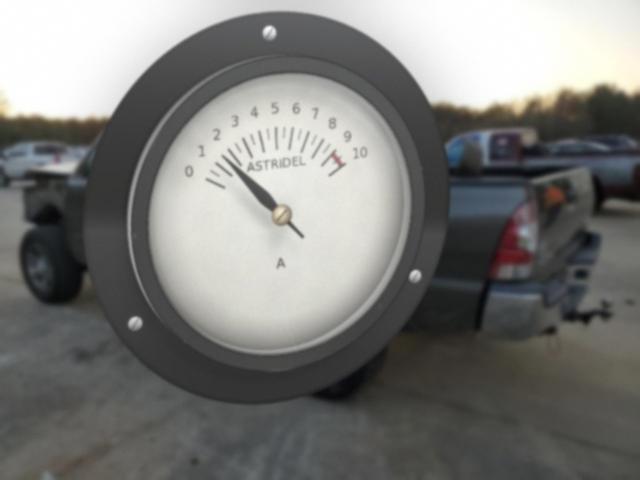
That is 1.5 A
